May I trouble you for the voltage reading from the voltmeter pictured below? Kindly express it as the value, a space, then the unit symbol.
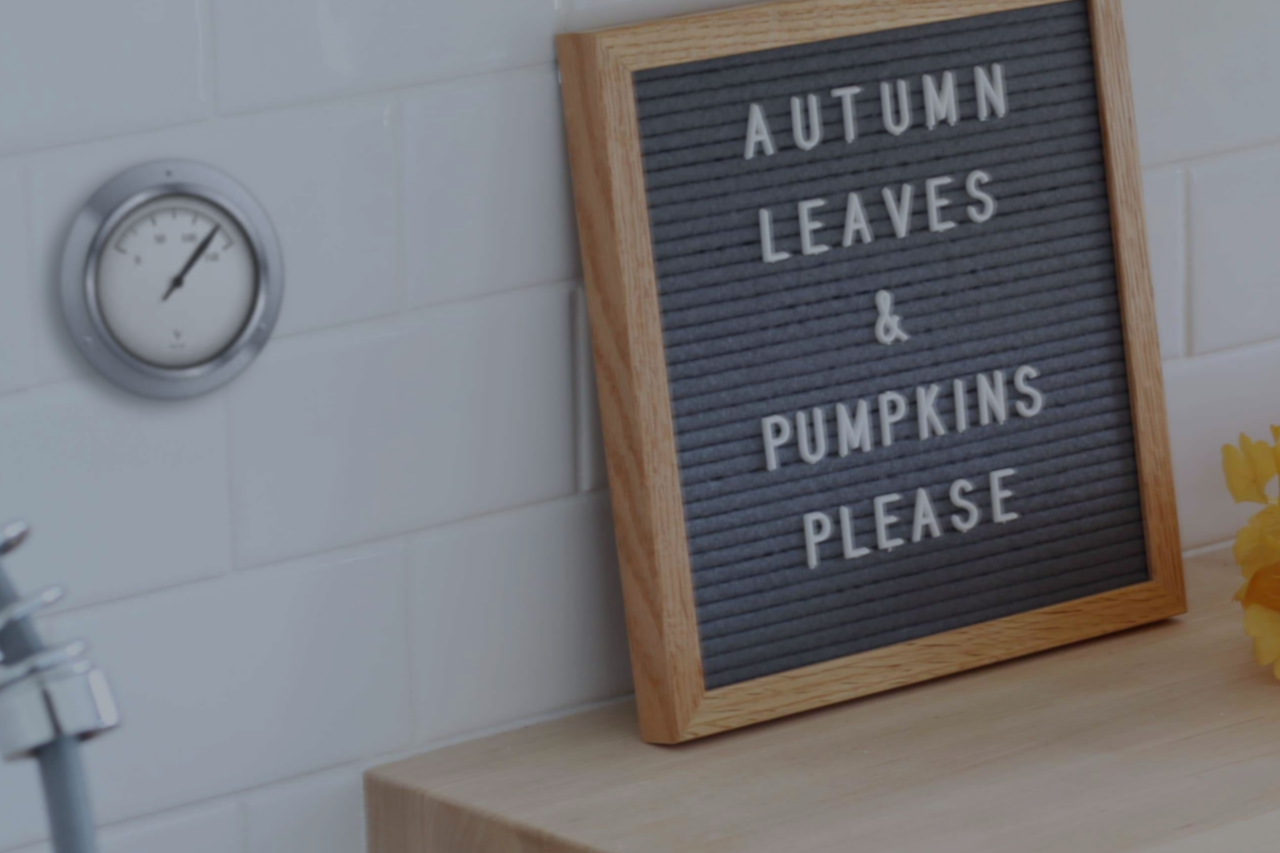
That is 125 V
